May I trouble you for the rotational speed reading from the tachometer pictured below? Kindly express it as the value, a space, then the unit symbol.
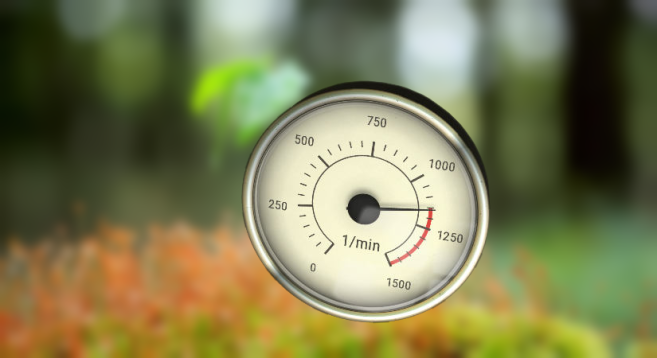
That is 1150 rpm
